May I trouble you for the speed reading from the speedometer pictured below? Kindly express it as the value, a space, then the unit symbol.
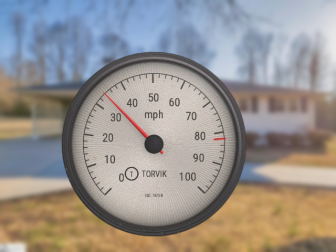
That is 34 mph
